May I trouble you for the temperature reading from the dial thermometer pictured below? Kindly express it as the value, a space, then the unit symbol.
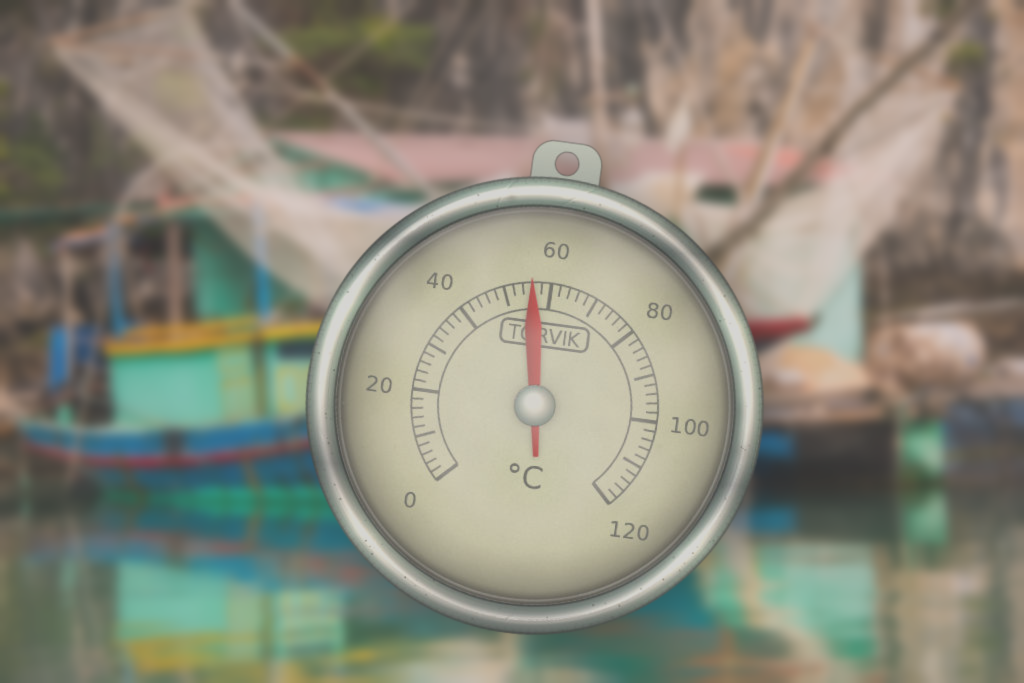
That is 56 °C
